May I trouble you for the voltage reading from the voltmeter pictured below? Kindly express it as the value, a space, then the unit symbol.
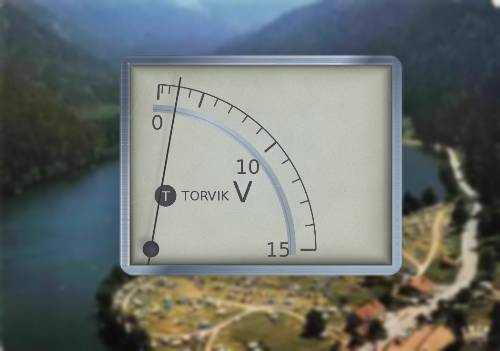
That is 3 V
